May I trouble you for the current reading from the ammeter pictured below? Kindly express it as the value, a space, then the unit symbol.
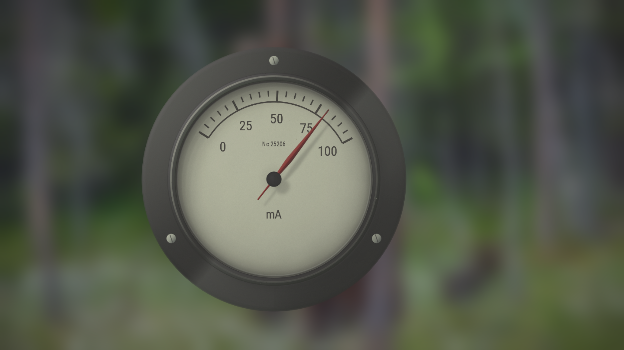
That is 80 mA
